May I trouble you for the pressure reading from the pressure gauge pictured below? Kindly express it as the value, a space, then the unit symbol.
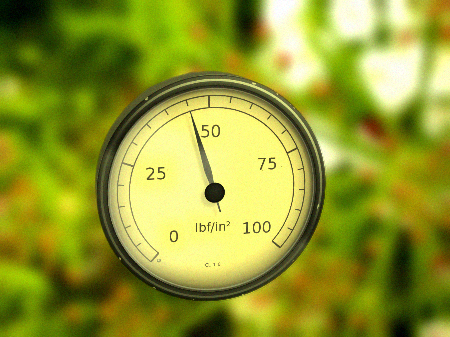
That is 45 psi
